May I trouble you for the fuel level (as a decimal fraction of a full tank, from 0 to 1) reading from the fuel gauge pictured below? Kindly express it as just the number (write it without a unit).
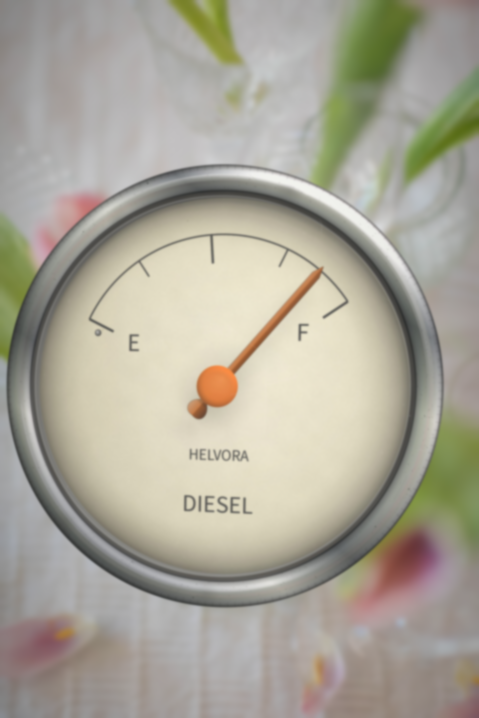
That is 0.875
